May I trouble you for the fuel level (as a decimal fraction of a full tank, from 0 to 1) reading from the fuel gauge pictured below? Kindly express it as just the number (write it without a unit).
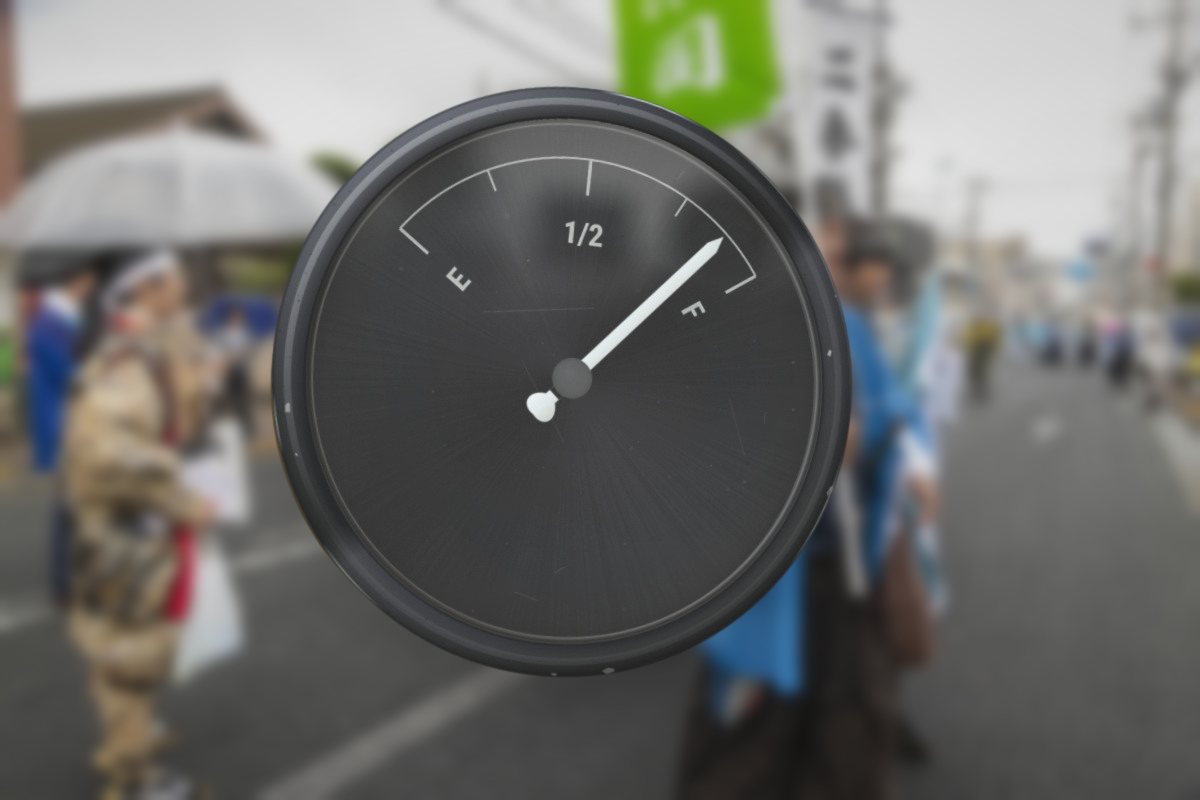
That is 0.875
